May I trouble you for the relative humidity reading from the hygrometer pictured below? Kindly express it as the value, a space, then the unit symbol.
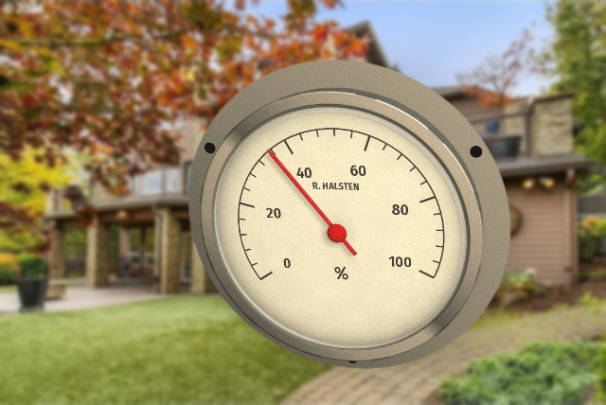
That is 36 %
